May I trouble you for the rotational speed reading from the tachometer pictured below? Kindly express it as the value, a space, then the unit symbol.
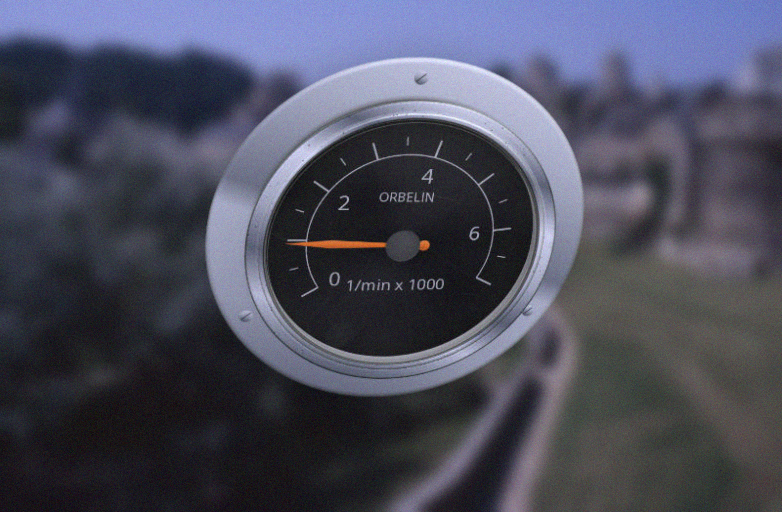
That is 1000 rpm
